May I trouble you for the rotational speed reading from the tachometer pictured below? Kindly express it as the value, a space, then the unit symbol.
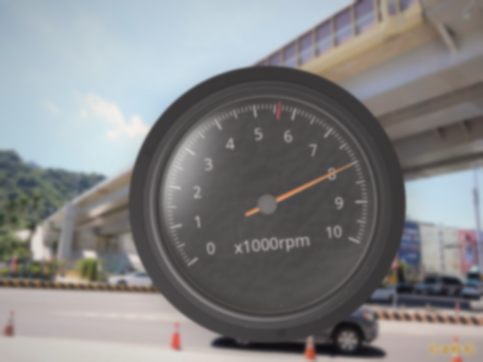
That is 8000 rpm
